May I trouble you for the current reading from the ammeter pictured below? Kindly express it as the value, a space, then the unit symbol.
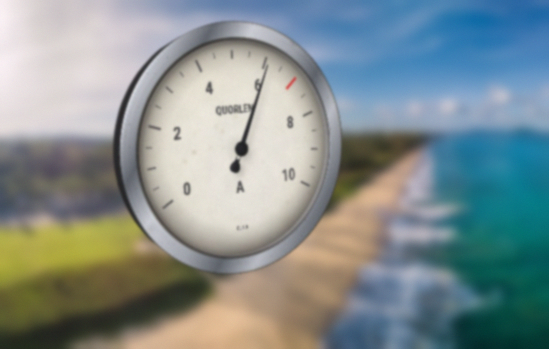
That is 6 A
